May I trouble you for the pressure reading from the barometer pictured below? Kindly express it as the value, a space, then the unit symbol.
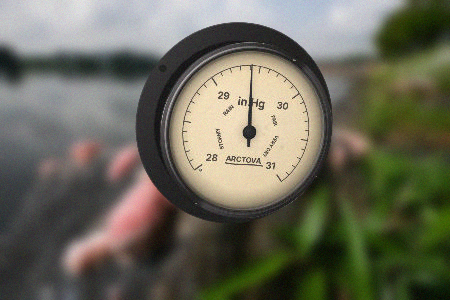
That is 29.4 inHg
